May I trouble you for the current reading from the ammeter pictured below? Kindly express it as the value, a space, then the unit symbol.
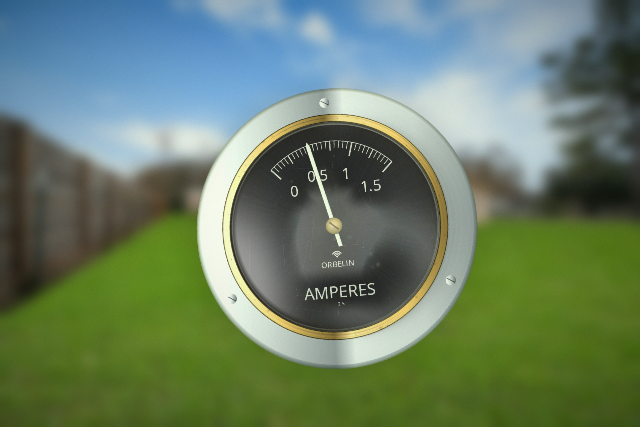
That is 0.5 A
